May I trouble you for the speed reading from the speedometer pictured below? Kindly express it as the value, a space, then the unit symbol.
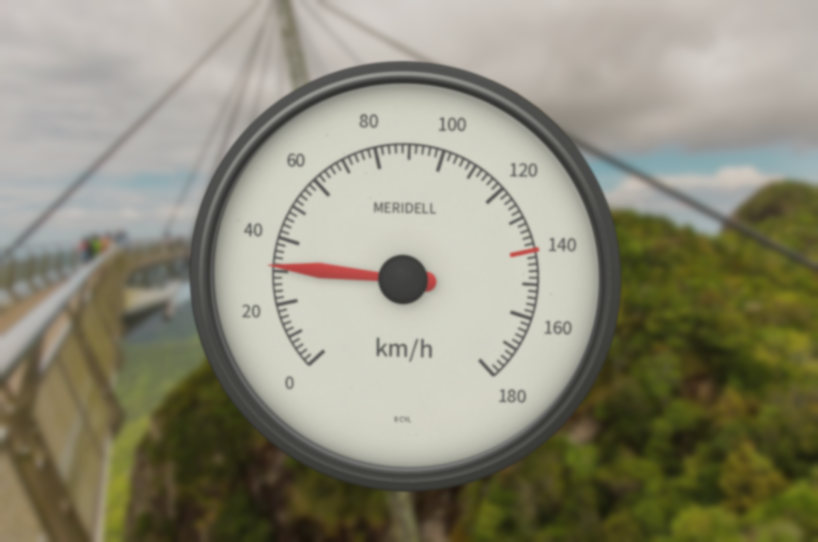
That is 32 km/h
